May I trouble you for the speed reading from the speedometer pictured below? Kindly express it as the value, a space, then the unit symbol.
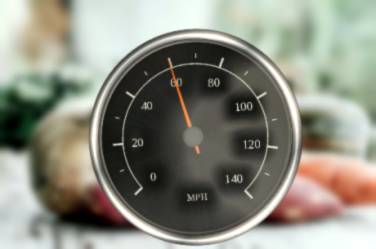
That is 60 mph
